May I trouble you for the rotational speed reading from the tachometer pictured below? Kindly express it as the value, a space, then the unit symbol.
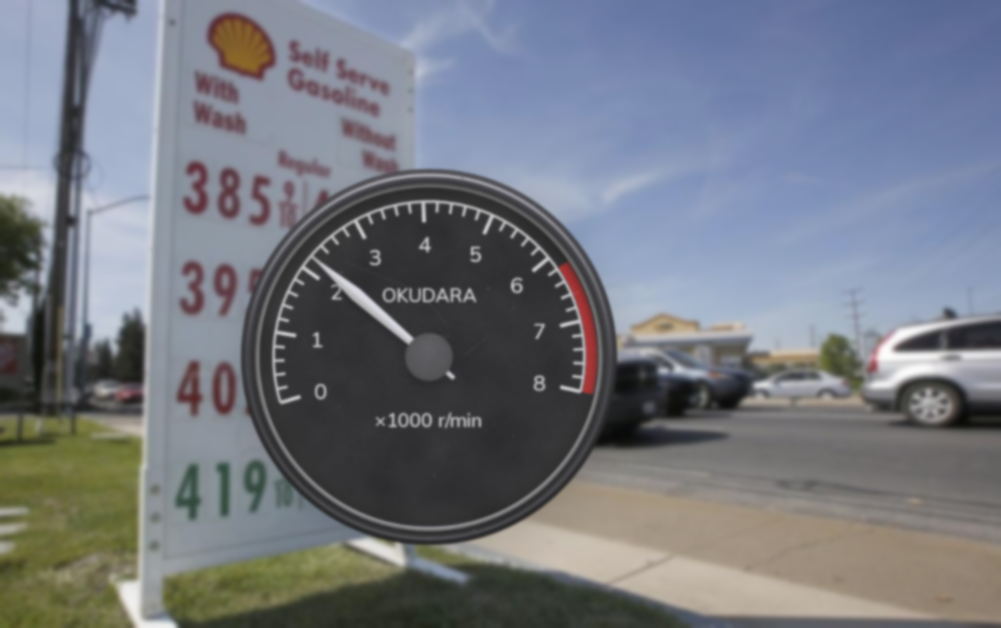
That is 2200 rpm
